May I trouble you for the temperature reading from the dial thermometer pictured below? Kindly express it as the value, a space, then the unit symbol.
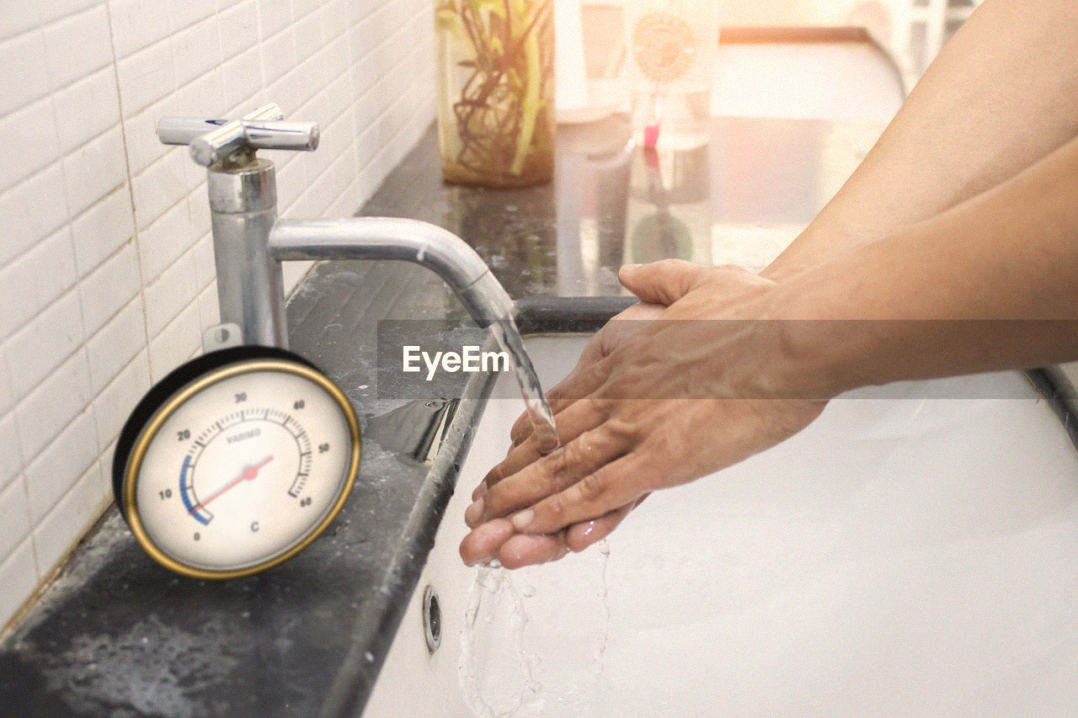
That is 5 °C
